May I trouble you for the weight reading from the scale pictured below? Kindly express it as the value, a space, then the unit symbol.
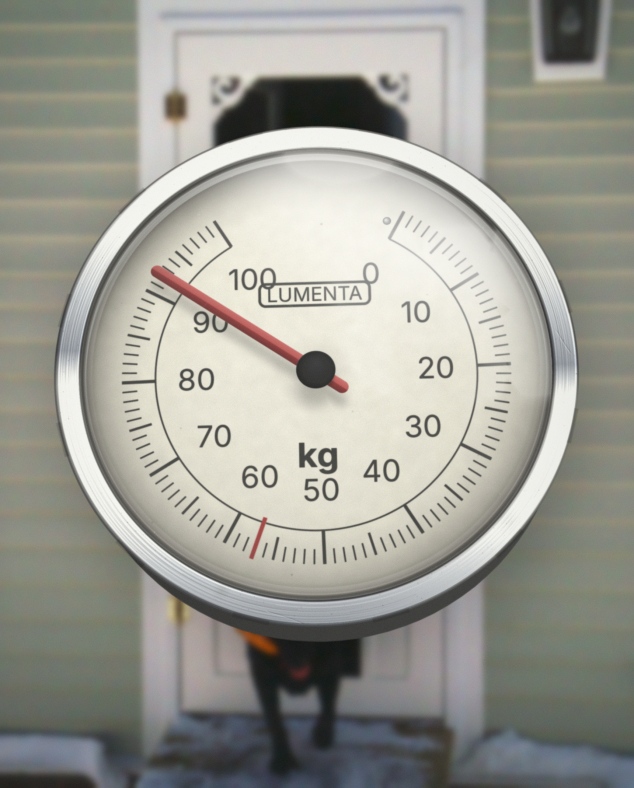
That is 92 kg
